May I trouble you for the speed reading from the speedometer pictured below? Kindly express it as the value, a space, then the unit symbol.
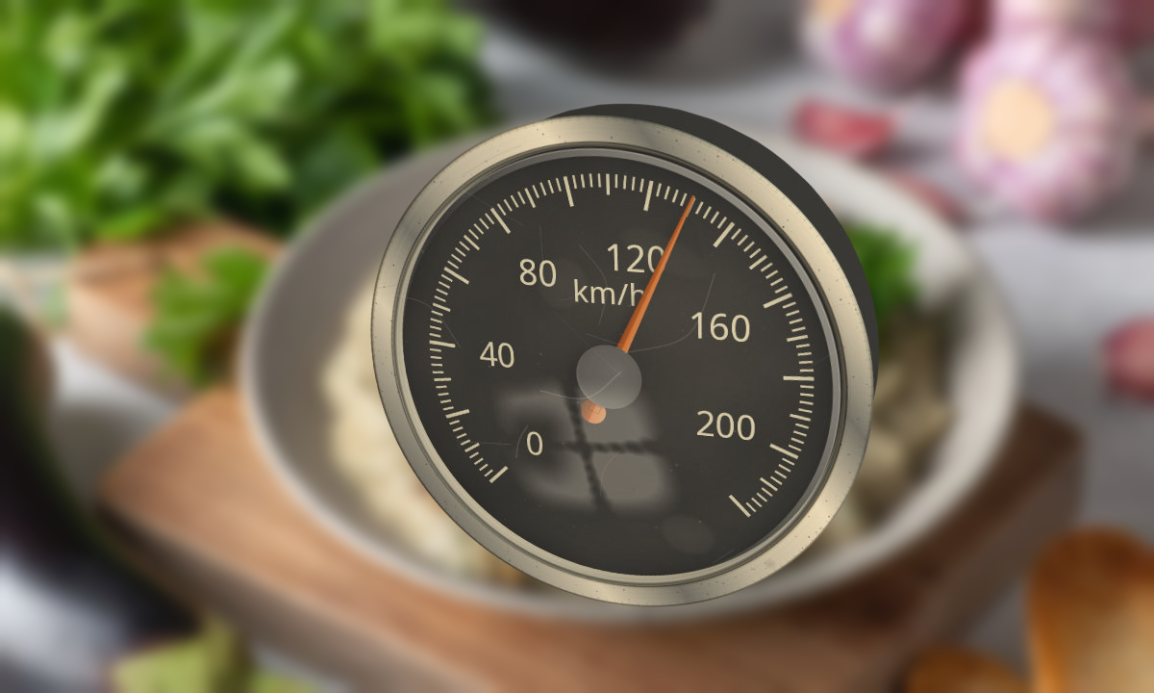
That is 130 km/h
